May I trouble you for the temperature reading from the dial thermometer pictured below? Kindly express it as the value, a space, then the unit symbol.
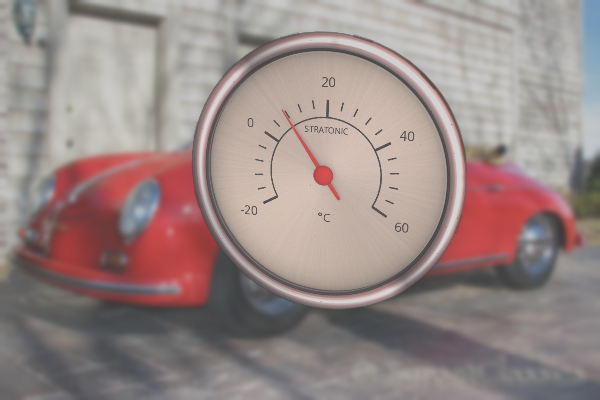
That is 8 °C
